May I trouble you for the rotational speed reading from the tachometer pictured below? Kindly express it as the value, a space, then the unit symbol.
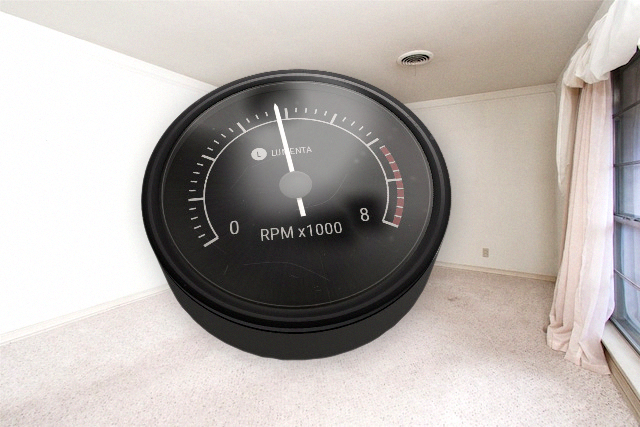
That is 3800 rpm
